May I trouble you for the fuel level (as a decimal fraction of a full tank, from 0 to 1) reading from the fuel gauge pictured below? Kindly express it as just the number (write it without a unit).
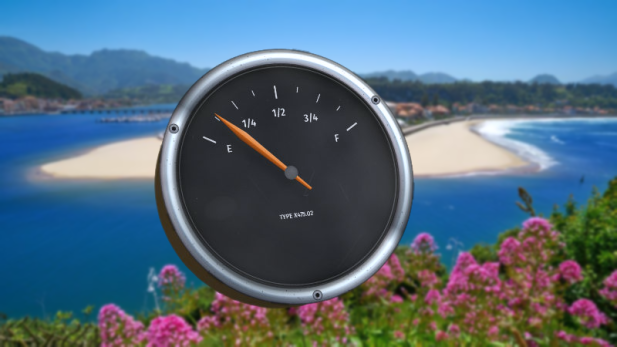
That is 0.125
